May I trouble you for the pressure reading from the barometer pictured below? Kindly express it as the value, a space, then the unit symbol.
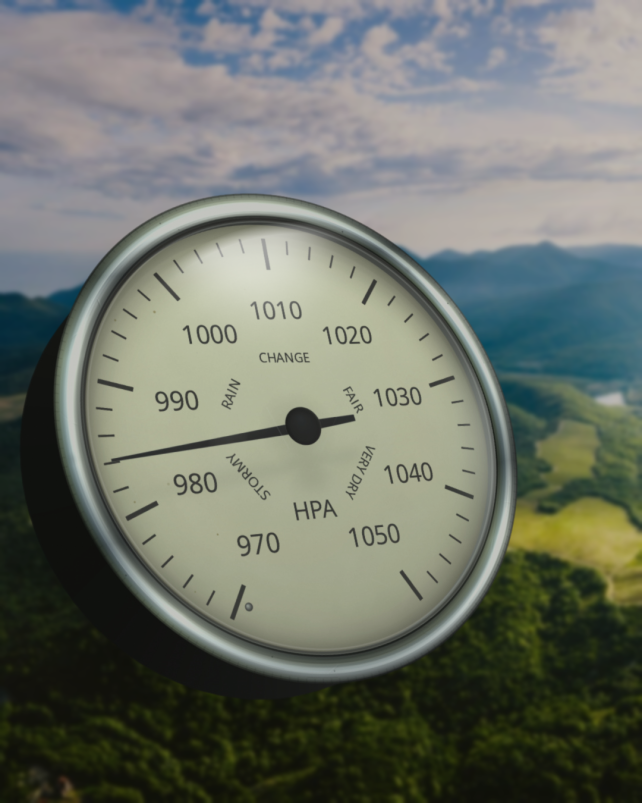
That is 984 hPa
